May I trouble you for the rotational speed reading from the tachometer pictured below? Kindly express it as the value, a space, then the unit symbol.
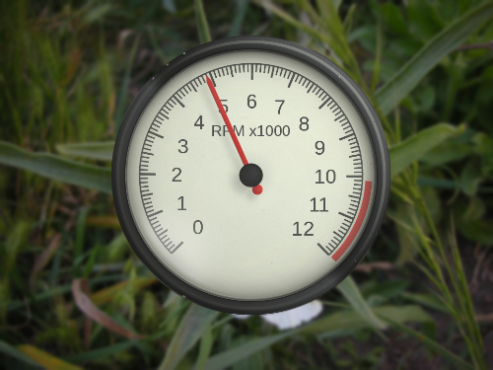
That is 4900 rpm
